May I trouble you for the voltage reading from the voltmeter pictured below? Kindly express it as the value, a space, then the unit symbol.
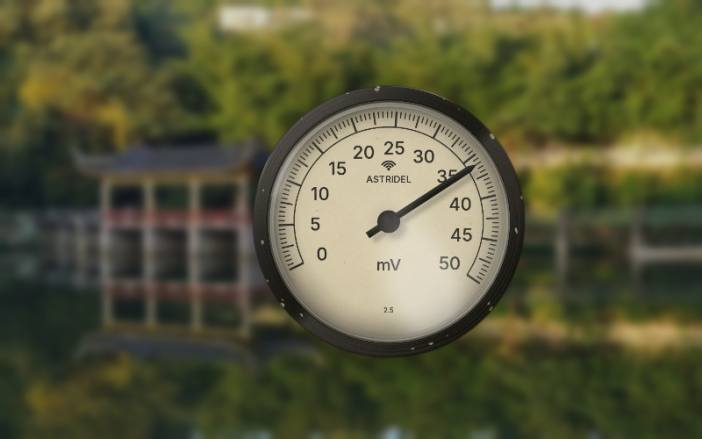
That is 36 mV
